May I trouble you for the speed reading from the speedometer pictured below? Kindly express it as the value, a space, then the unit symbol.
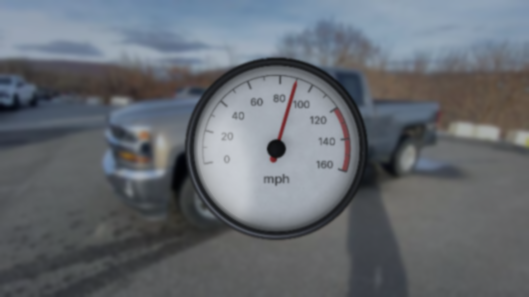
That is 90 mph
